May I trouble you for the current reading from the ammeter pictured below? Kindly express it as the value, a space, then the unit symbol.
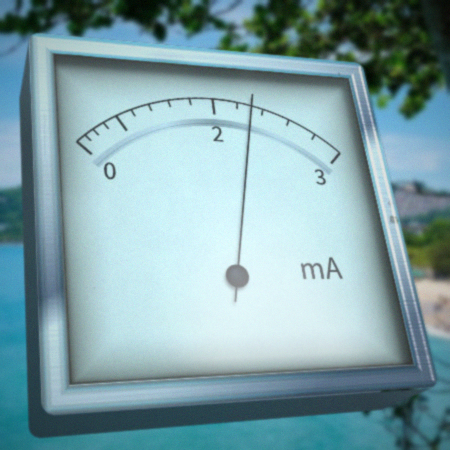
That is 2.3 mA
